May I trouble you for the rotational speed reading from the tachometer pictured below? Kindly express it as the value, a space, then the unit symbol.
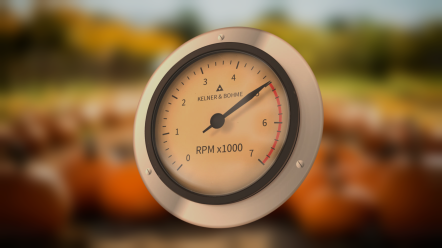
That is 5000 rpm
